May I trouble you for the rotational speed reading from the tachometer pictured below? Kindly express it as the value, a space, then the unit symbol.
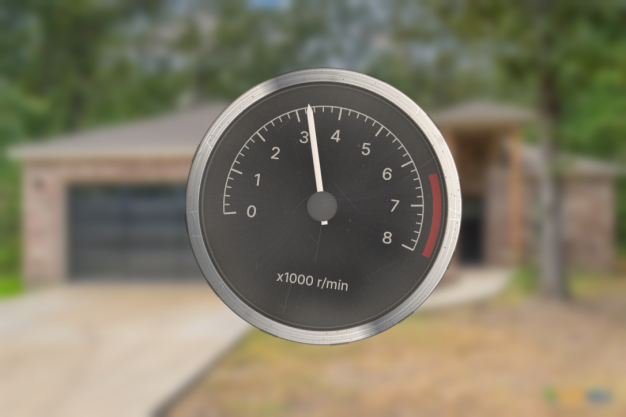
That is 3300 rpm
